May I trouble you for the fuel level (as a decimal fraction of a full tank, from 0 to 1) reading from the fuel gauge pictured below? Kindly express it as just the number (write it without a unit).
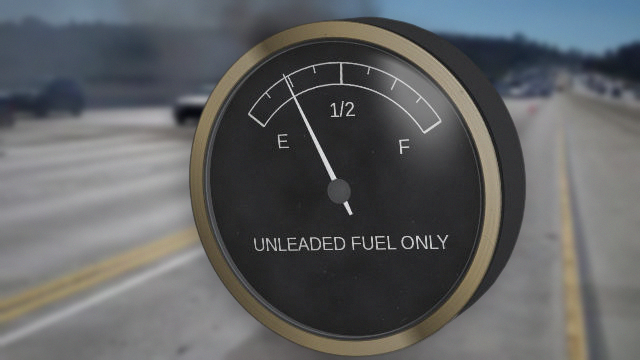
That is 0.25
